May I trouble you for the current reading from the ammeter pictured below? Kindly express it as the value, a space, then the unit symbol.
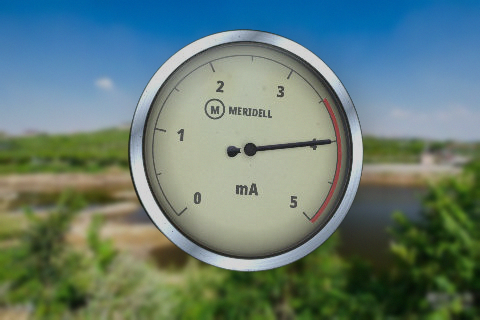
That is 4 mA
